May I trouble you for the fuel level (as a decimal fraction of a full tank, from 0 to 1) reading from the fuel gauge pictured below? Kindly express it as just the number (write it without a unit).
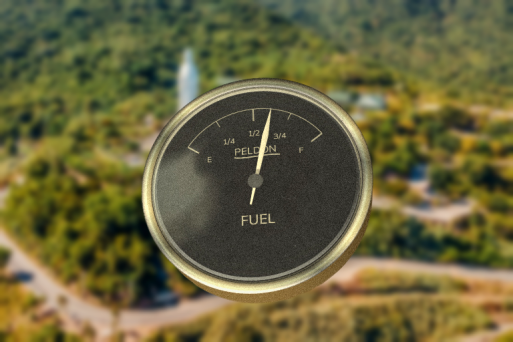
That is 0.625
